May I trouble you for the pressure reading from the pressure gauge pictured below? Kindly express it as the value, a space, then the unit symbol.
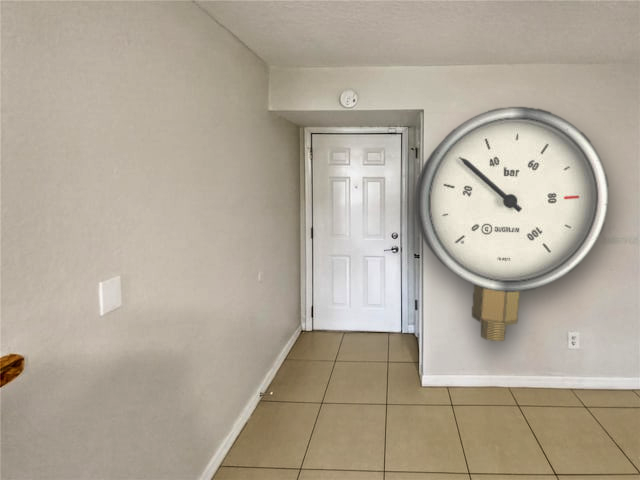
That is 30 bar
